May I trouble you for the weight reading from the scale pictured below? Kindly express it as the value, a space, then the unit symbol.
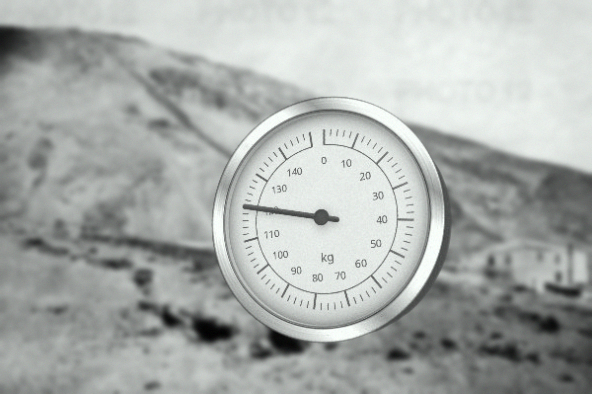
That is 120 kg
